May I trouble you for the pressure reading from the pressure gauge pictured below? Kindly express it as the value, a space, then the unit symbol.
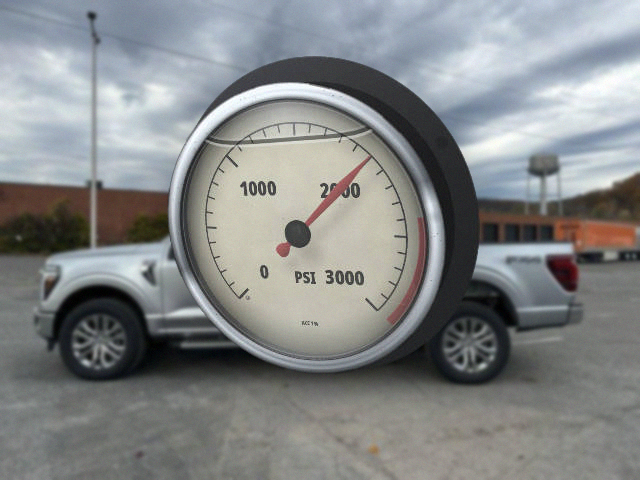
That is 2000 psi
